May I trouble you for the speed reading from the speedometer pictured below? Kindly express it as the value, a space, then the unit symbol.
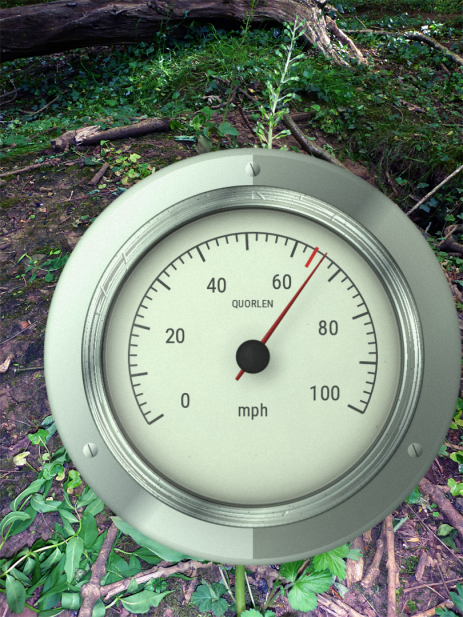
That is 66 mph
